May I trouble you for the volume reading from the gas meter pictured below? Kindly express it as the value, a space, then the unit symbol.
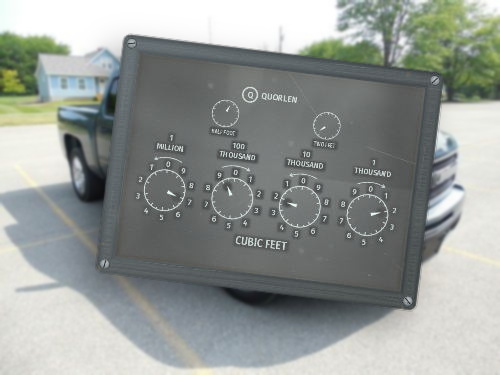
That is 692200 ft³
